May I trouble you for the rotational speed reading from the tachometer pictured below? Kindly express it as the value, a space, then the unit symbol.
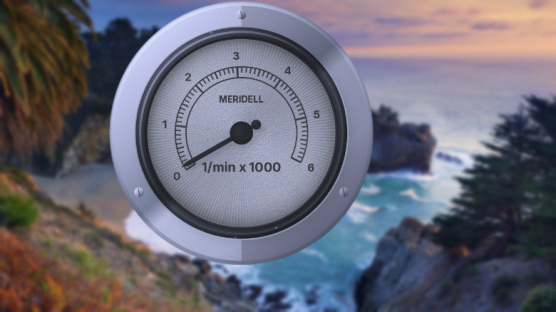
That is 100 rpm
